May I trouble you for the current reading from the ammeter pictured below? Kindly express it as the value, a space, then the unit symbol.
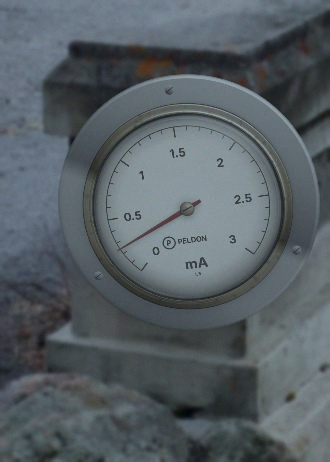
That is 0.25 mA
